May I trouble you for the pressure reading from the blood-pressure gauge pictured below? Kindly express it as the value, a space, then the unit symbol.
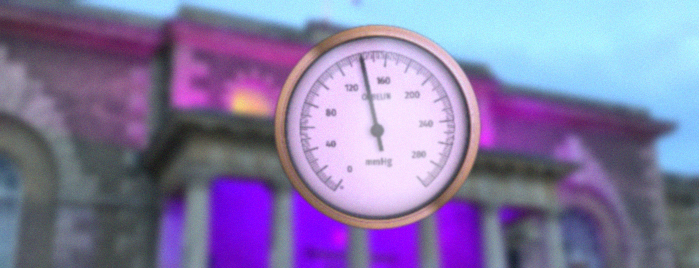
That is 140 mmHg
